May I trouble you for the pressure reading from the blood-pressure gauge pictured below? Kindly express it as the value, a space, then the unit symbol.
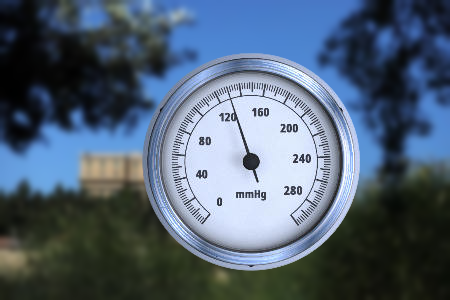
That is 130 mmHg
